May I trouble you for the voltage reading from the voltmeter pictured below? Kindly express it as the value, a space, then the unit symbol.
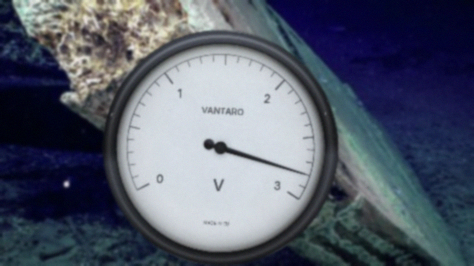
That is 2.8 V
